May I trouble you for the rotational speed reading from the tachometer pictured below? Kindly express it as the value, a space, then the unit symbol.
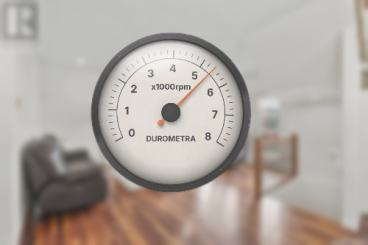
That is 5400 rpm
